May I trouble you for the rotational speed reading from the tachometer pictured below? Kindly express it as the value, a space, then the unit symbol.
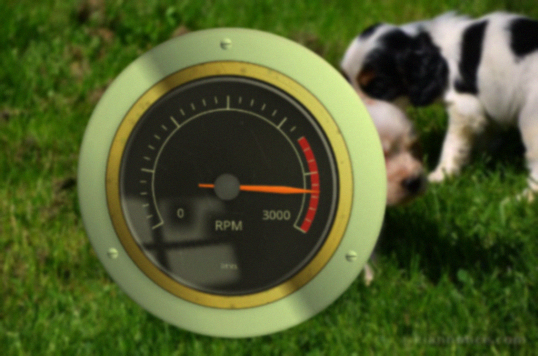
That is 2650 rpm
